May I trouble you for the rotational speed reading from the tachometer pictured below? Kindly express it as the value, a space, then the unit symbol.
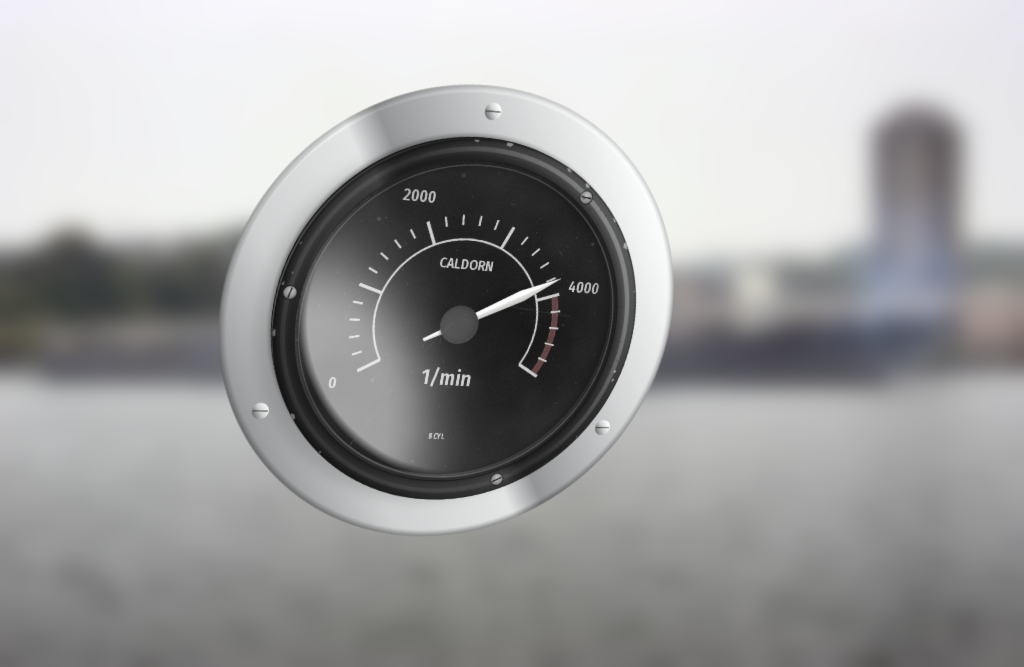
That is 3800 rpm
